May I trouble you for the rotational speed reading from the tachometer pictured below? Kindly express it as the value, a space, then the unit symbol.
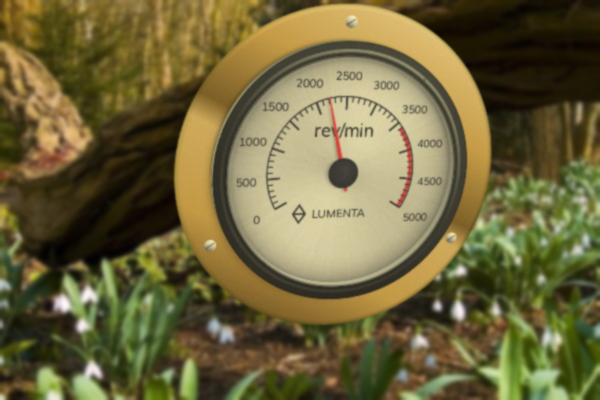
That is 2200 rpm
